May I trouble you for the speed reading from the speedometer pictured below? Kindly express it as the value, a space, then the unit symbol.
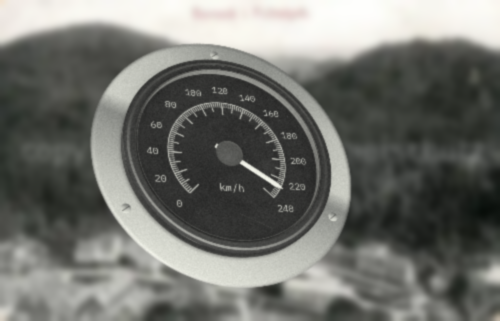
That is 230 km/h
